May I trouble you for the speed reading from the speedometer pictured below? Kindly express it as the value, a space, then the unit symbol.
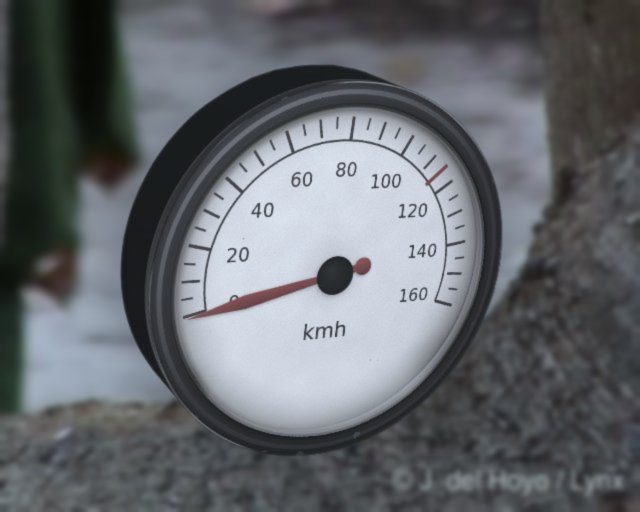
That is 0 km/h
